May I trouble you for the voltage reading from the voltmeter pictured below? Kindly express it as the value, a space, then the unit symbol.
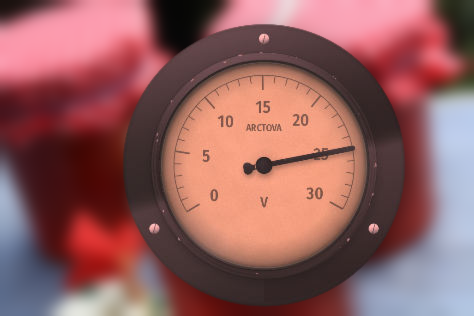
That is 25 V
